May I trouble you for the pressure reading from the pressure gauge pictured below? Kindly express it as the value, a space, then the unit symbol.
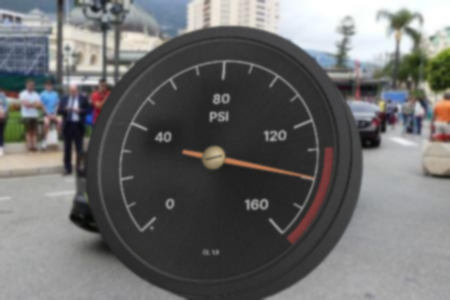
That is 140 psi
